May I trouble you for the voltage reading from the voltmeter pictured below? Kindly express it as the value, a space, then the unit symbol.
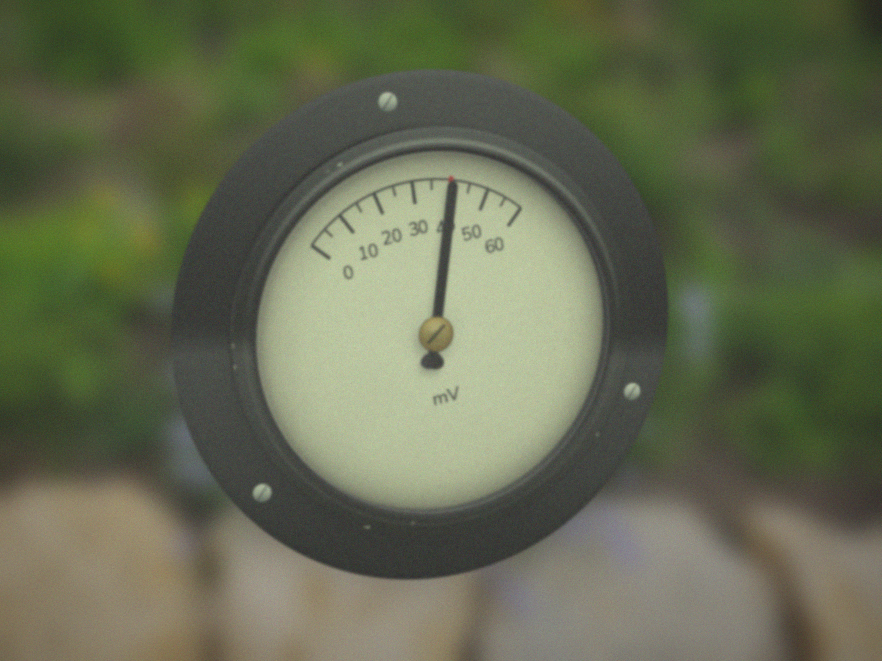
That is 40 mV
